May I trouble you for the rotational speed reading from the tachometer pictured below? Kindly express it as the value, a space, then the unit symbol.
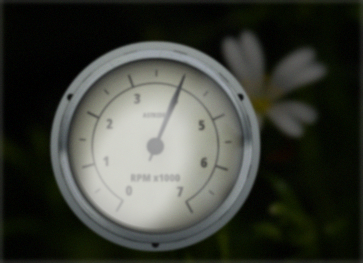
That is 4000 rpm
